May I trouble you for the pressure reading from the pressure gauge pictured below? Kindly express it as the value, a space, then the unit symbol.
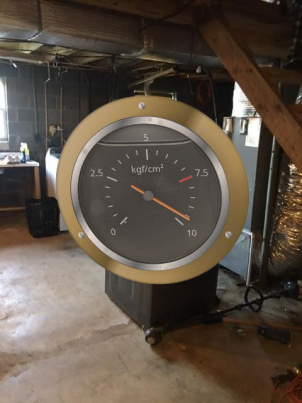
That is 9.5 kg/cm²
